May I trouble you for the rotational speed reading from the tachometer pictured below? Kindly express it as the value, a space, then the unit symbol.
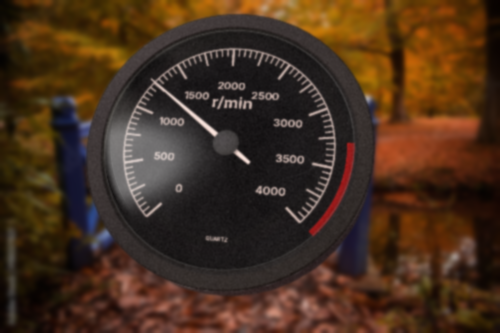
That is 1250 rpm
